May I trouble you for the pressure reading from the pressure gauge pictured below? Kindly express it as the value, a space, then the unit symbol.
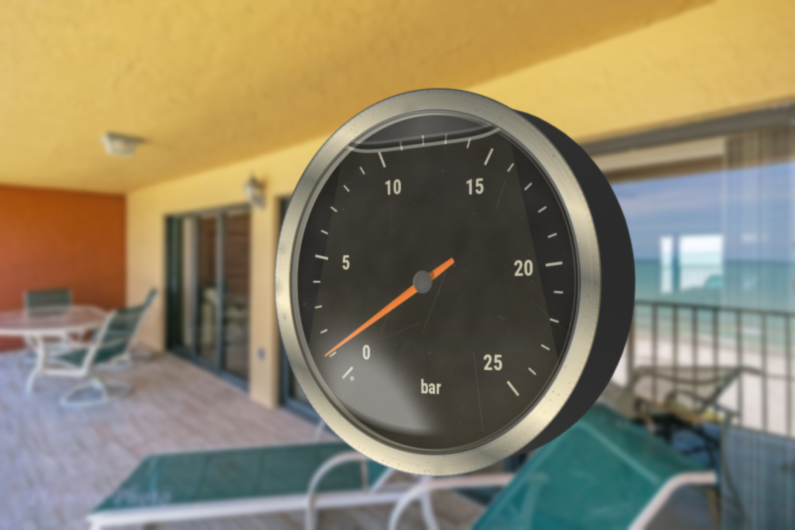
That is 1 bar
